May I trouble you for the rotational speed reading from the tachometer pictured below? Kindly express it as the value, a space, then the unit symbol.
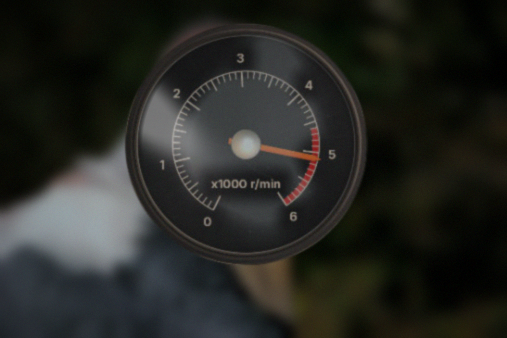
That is 5100 rpm
